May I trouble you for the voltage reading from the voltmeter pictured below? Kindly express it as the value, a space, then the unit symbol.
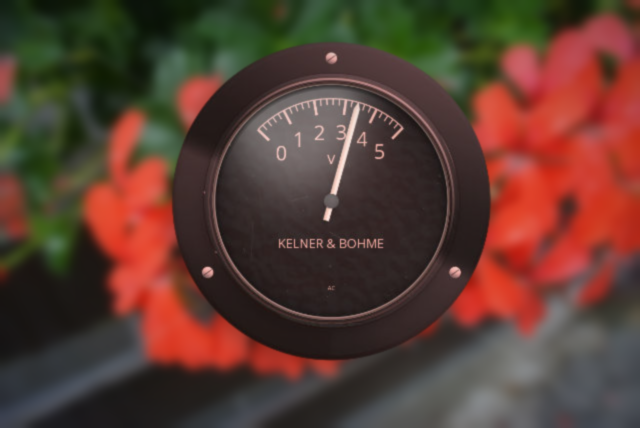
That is 3.4 V
